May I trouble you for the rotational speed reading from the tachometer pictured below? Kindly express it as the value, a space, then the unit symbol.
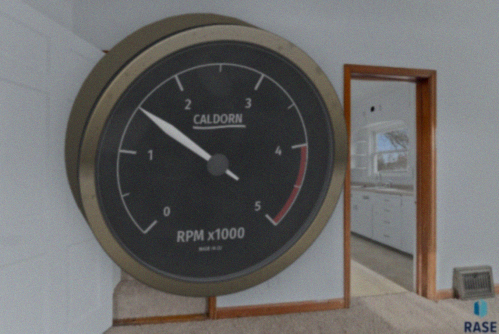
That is 1500 rpm
